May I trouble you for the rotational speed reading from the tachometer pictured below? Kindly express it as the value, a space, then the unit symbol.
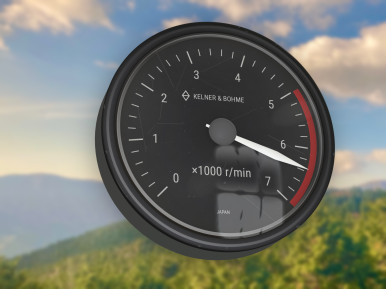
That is 6400 rpm
